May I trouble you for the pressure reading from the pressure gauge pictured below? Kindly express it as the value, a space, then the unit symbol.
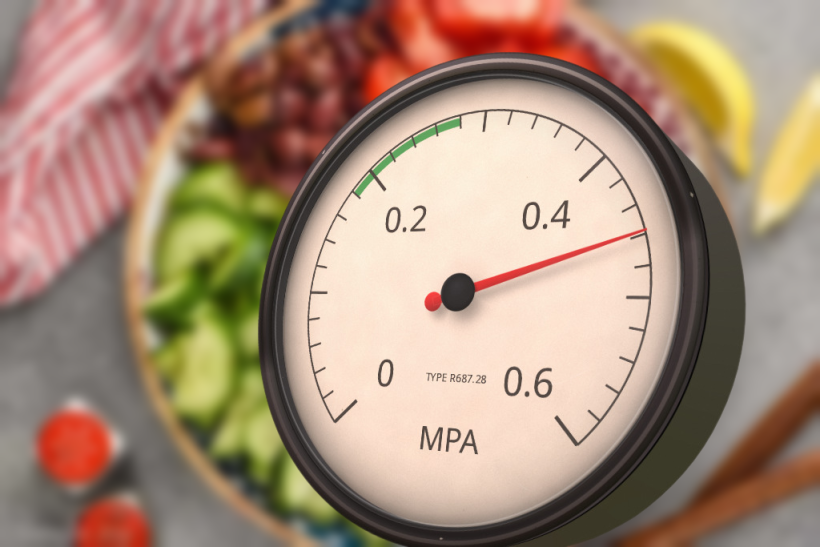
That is 0.46 MPa
